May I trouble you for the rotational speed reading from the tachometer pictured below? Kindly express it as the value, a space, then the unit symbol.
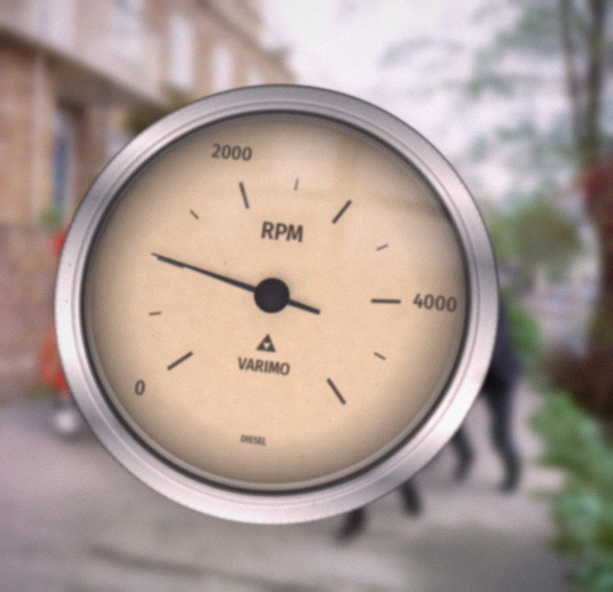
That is 1000 rpm
